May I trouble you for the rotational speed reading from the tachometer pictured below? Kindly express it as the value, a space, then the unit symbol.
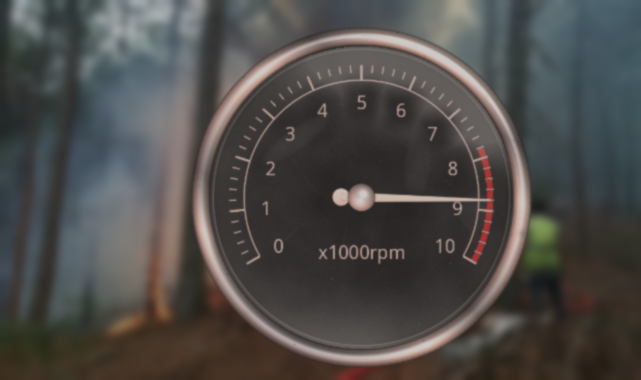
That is 8800 rpm
